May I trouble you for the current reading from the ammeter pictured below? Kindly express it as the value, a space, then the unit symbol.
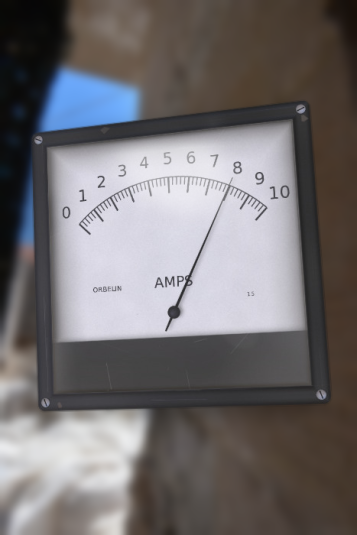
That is 8 A
